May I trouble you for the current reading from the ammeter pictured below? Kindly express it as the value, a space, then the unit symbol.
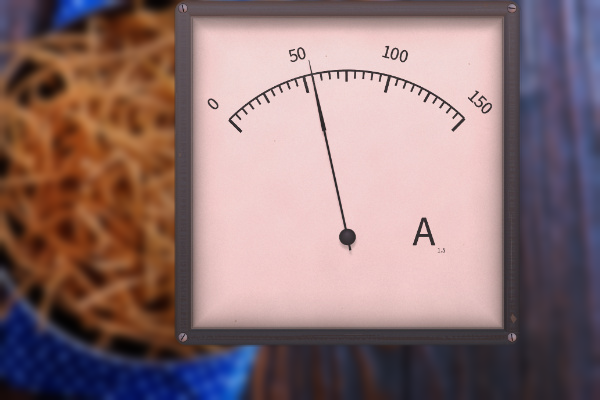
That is 55 A
